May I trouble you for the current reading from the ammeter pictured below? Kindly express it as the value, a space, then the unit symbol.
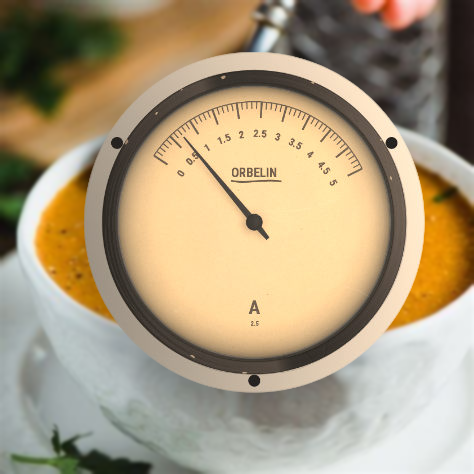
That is 0.7 A
